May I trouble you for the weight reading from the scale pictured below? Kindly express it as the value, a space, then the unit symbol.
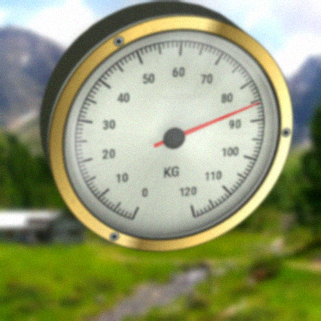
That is 85 kg
